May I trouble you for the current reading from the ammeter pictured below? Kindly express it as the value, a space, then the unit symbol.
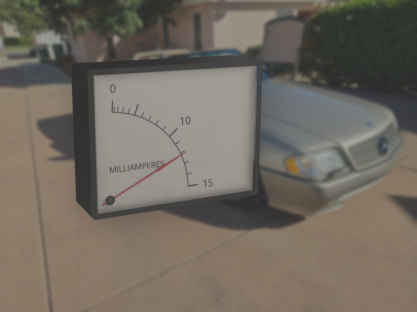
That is 12 mA
